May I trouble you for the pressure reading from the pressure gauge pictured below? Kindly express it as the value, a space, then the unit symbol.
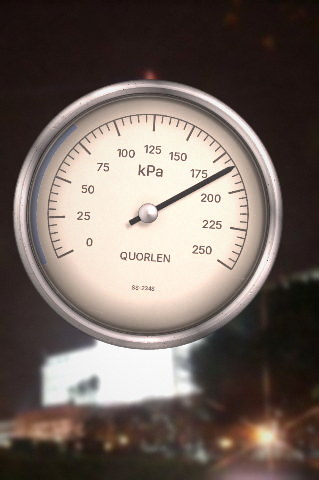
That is 185 kPa
